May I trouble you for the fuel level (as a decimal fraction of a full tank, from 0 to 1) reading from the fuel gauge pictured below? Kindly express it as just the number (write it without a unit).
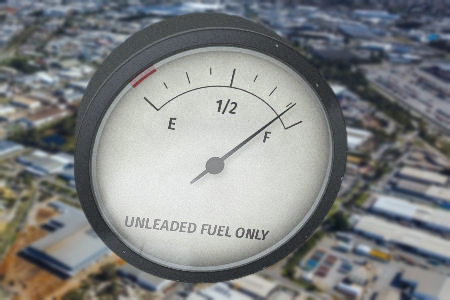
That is 0.875
